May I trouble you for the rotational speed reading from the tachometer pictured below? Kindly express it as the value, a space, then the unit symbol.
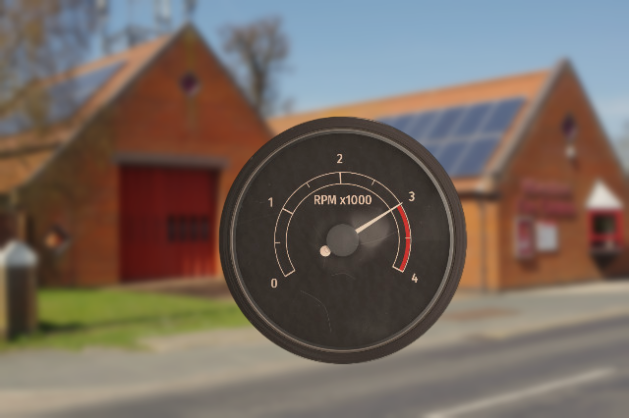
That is 3000 rpm
